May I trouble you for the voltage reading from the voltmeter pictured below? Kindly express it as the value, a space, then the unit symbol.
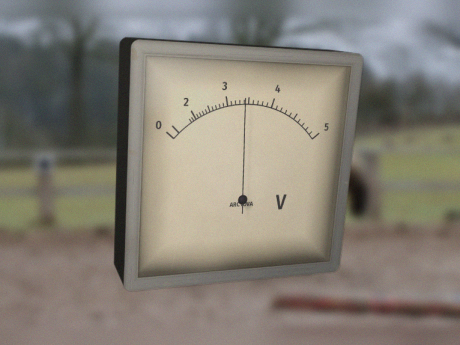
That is 3.4 V
